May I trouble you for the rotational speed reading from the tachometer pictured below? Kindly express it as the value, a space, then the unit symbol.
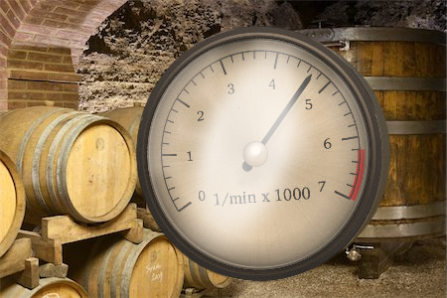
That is 4700 rpm
